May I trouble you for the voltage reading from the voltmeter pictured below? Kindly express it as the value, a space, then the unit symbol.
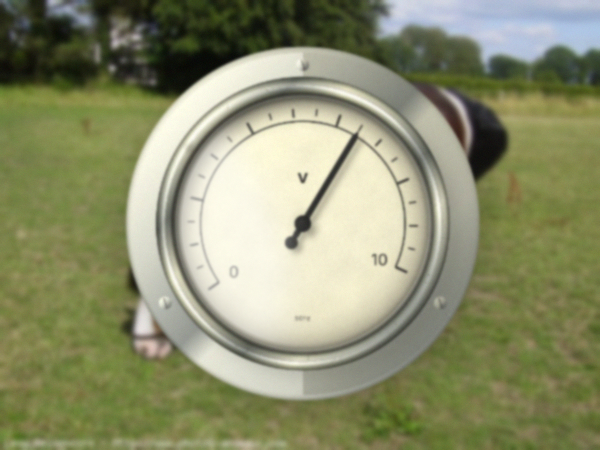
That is 6.5 V
